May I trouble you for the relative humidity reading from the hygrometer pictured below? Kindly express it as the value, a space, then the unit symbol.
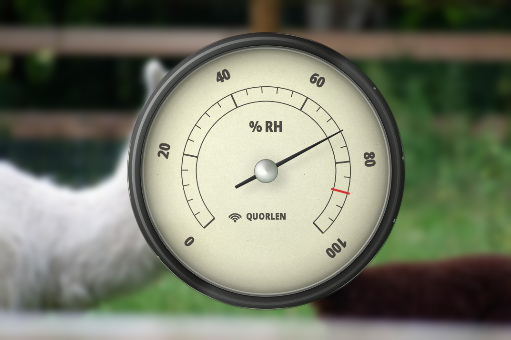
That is 72 %
